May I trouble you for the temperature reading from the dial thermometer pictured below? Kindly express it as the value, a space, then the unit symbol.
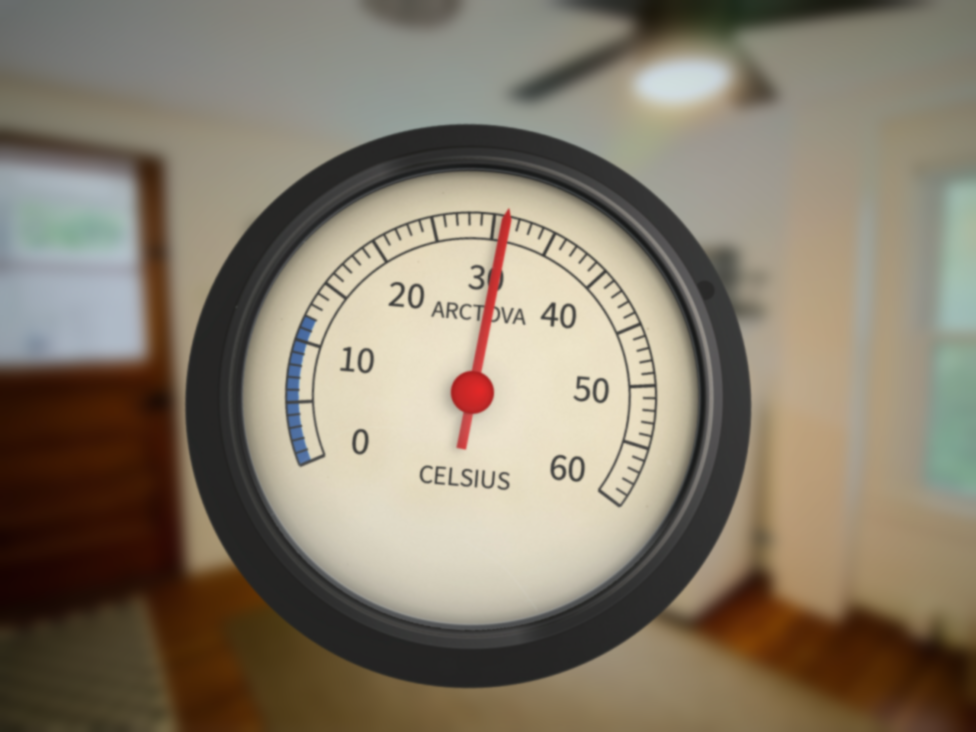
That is 31 °C
